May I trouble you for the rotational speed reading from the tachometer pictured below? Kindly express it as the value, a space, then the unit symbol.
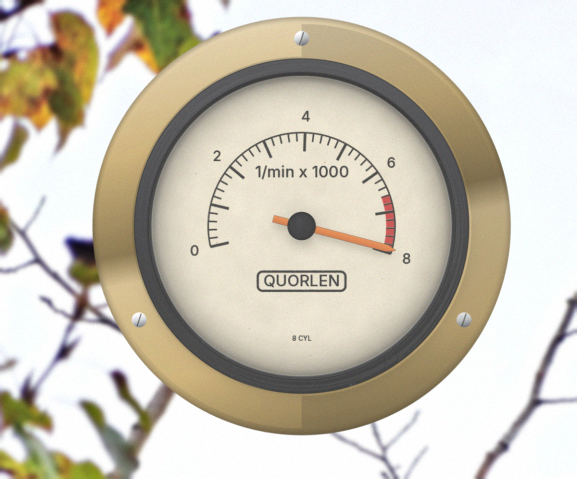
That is 7900 rpm
